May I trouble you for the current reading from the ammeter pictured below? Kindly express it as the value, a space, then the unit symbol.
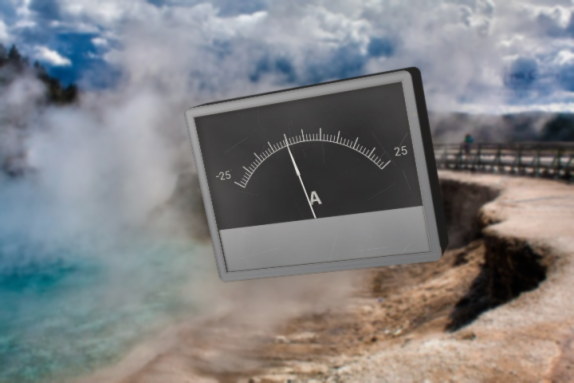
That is -5 A
